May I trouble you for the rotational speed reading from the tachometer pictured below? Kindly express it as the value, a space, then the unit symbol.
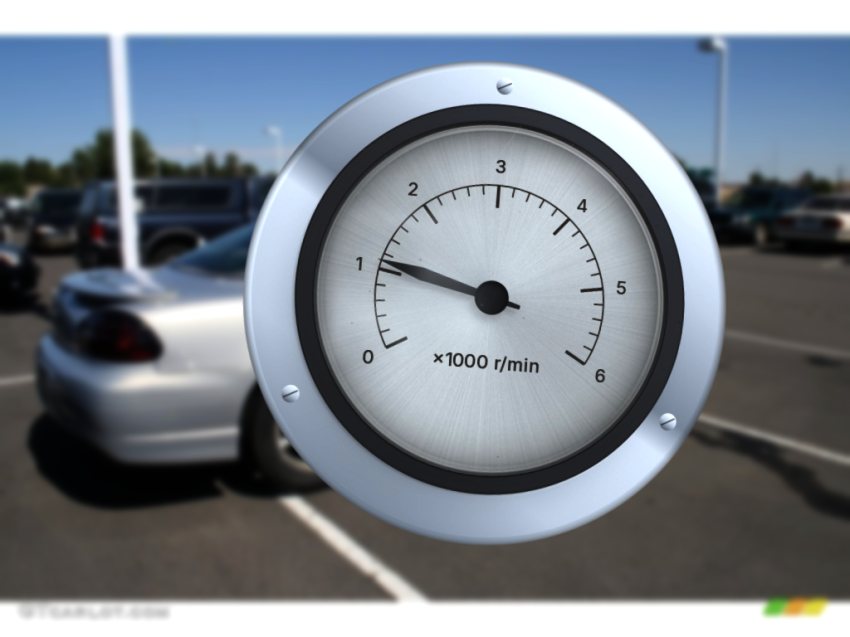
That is 1100 rpm
